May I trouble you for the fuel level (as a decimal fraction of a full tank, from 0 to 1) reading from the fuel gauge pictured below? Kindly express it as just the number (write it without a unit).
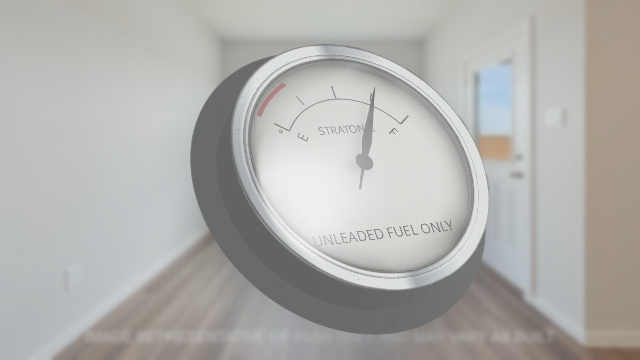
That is 0.75
